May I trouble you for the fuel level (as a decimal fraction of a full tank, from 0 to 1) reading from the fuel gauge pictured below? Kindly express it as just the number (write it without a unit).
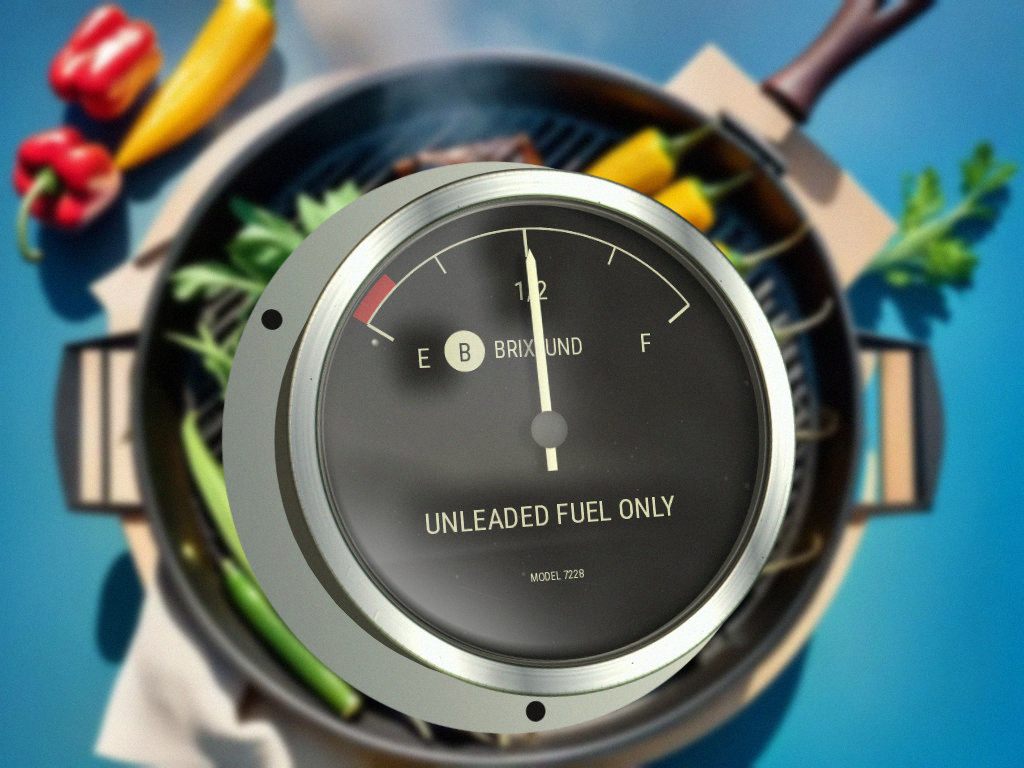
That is 0.5
